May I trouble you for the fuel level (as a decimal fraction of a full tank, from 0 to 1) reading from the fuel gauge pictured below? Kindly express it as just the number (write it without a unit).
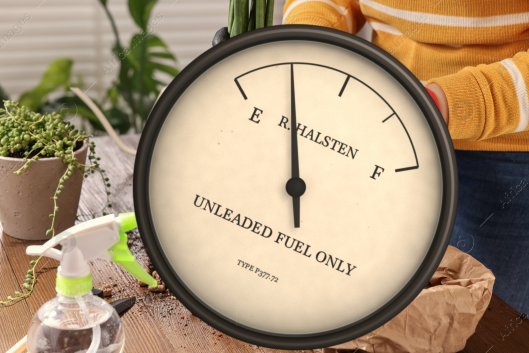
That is 0.25
